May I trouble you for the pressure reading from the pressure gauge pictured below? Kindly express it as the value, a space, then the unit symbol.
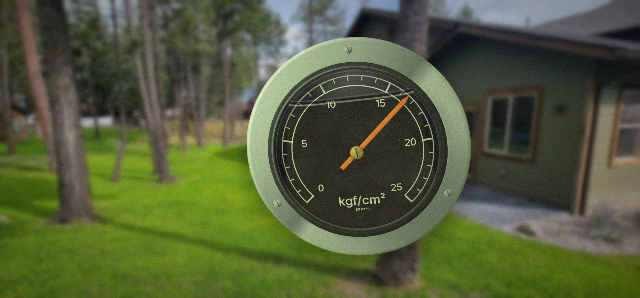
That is 16.5 kg/cm²
